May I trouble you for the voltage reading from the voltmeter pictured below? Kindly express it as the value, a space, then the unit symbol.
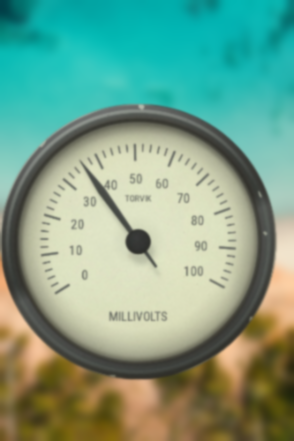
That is 36 mV
